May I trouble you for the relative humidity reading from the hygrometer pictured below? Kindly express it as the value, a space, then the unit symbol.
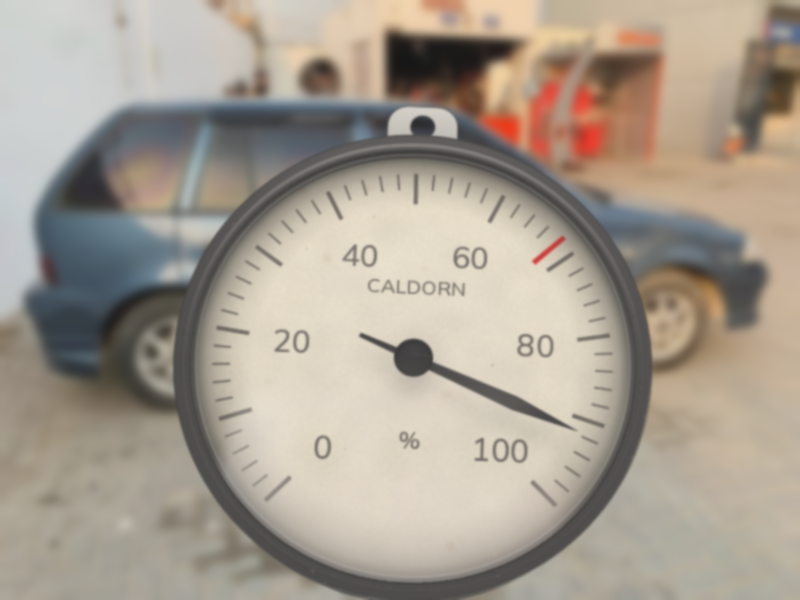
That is 92 %
